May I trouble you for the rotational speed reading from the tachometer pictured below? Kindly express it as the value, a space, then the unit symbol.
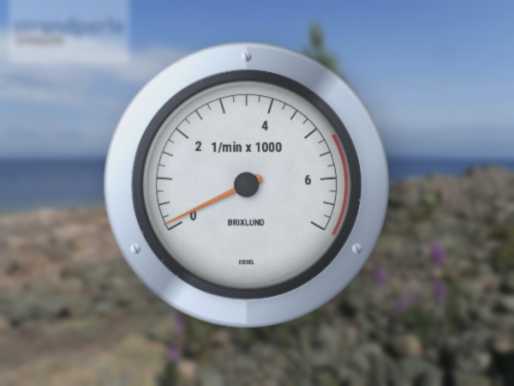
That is 125 rpm
